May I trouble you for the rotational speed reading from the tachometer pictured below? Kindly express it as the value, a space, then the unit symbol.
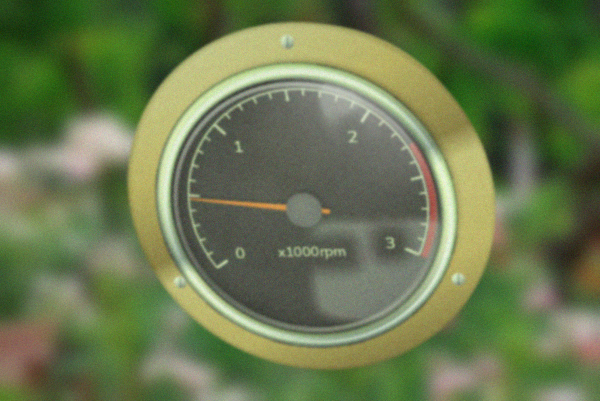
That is 500 rpm
